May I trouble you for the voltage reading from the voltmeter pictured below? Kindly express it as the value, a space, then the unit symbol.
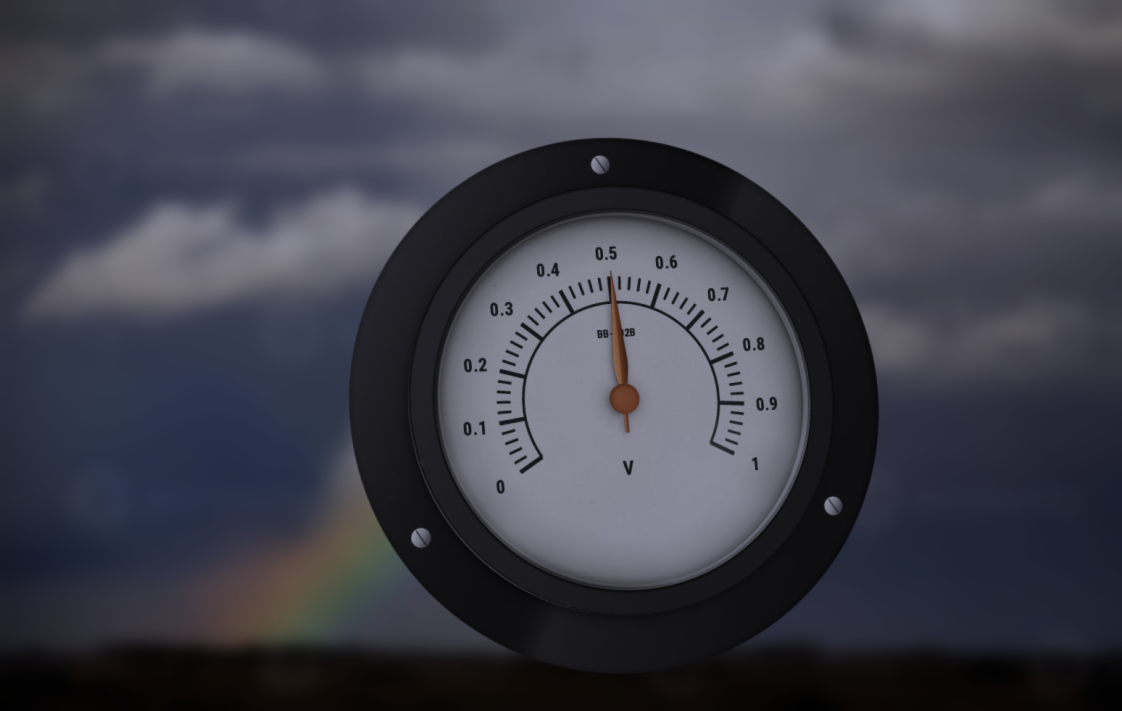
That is 0.5 V
